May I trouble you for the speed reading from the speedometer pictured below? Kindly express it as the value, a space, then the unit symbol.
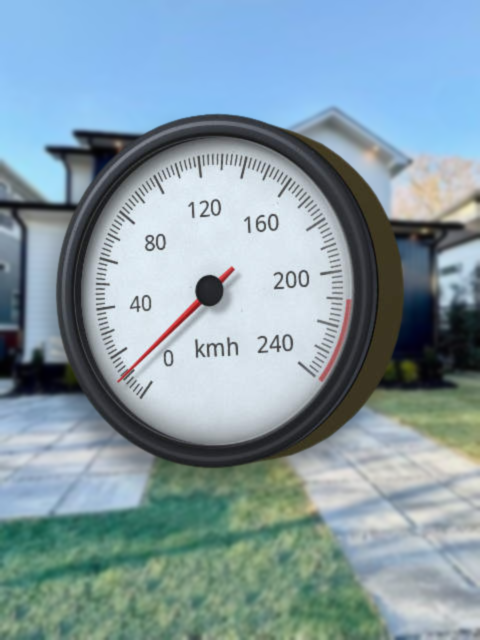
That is 10 km/h
